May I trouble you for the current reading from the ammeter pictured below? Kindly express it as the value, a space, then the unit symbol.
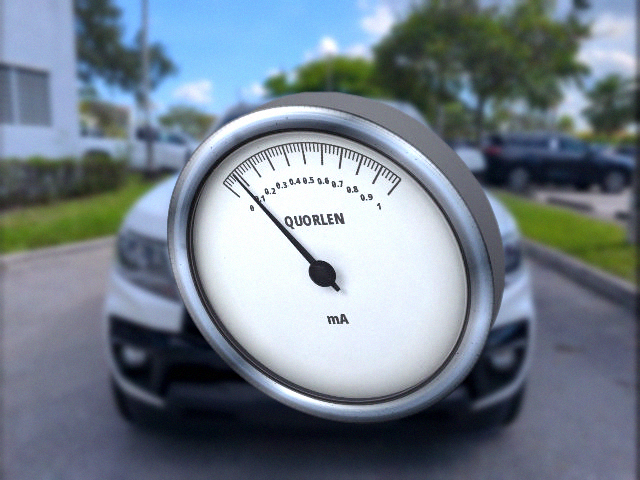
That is 0.1 mA
